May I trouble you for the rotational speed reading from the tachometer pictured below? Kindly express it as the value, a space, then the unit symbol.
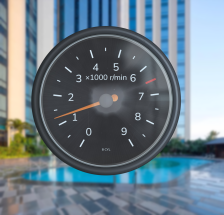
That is 1250 rpm
